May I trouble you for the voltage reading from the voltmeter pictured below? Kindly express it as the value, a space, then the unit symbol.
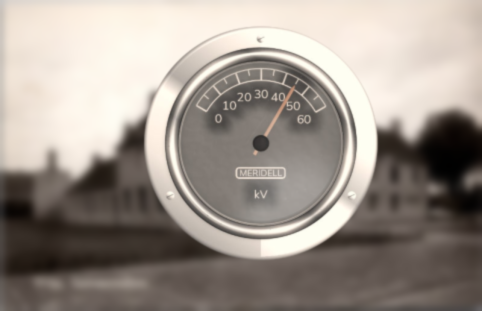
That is 45 kV
